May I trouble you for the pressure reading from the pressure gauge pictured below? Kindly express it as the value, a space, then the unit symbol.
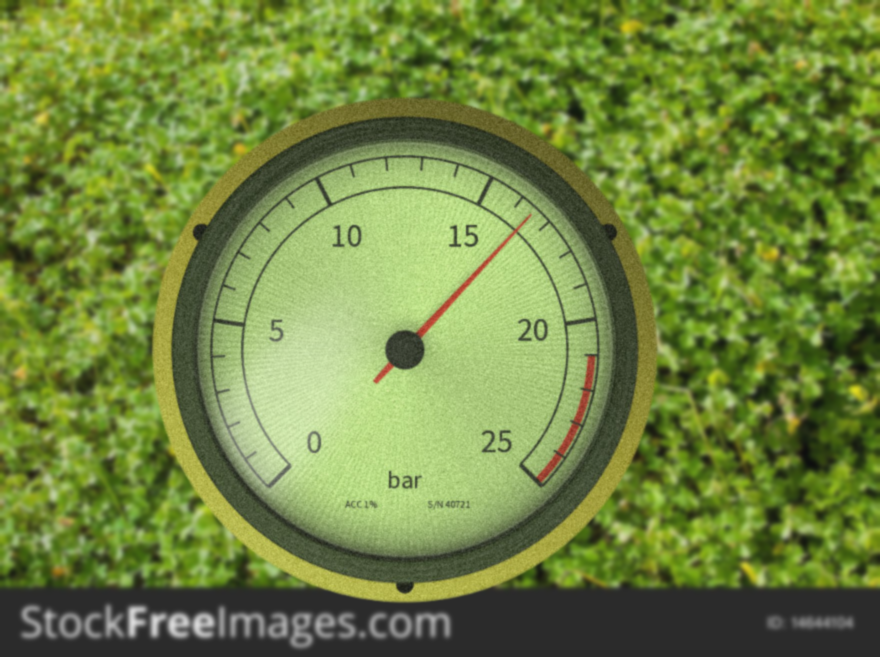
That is 16.5 bar
